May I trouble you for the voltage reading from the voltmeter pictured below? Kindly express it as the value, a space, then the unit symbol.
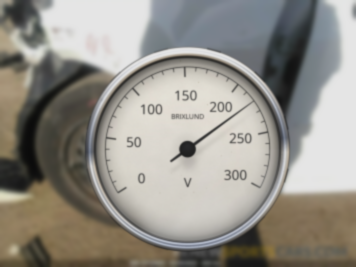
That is 220 V
